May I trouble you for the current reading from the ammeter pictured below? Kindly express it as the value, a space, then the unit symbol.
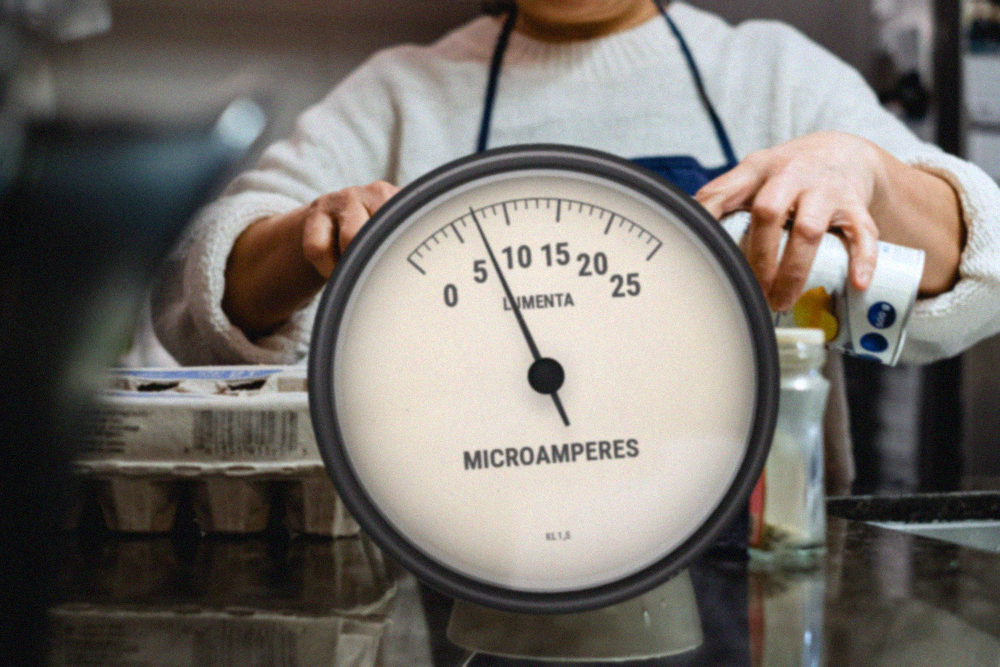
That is 7 µA
